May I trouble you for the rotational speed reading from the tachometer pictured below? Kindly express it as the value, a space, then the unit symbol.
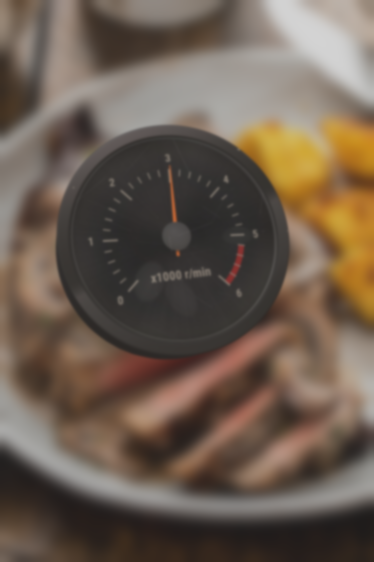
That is 3000 rpm
